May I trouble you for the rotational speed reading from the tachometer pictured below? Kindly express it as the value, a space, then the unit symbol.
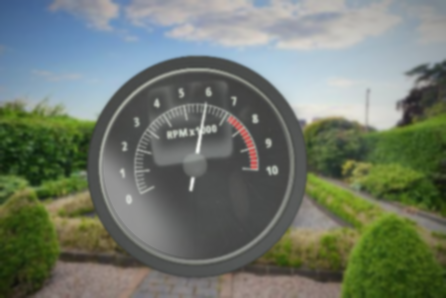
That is 6000 rpm
